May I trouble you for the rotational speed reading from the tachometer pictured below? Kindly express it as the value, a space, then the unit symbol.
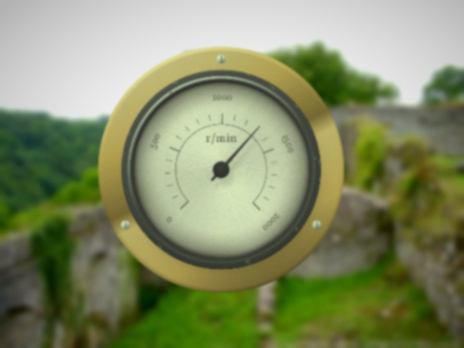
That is 1300 rpm
